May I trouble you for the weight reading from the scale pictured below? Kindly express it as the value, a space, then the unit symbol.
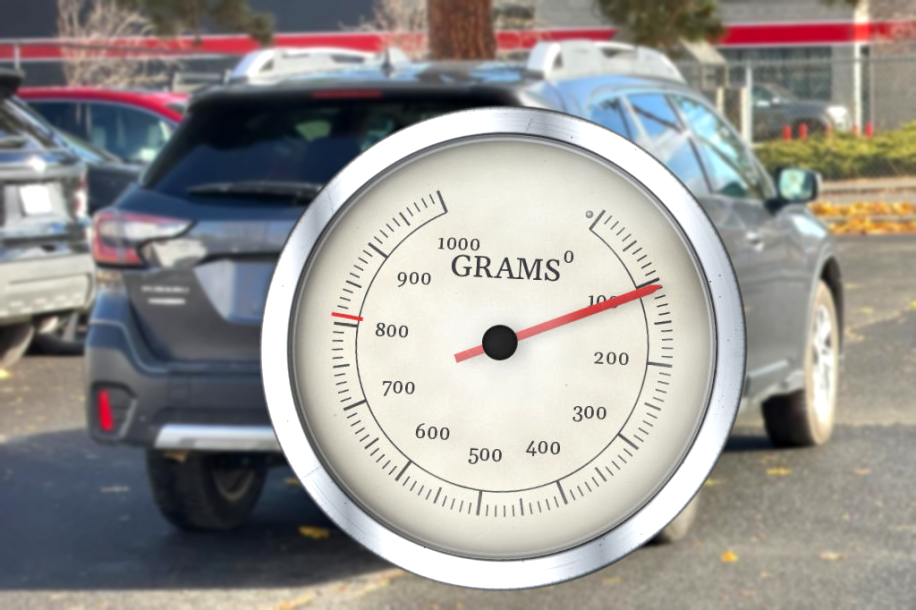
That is 110 g
